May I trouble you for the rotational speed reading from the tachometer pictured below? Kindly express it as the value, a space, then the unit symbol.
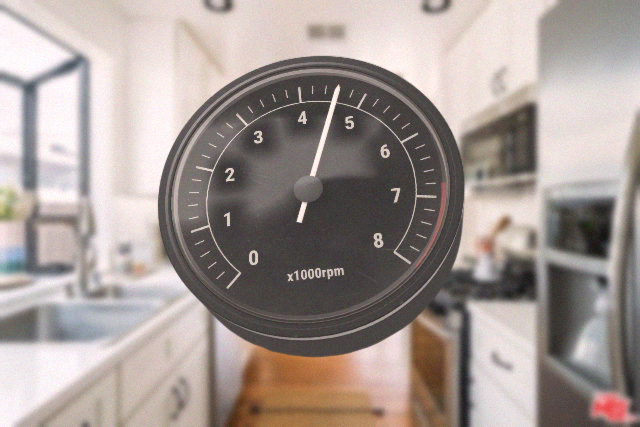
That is 4600 rpm
